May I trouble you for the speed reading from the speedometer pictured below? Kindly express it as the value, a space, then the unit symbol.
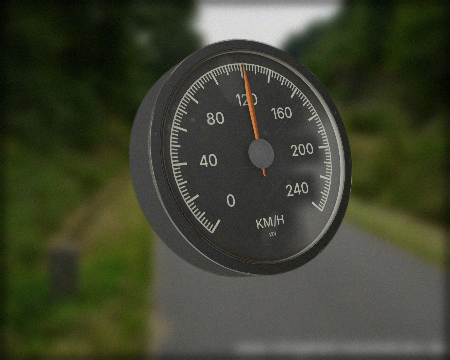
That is 120 km/h
